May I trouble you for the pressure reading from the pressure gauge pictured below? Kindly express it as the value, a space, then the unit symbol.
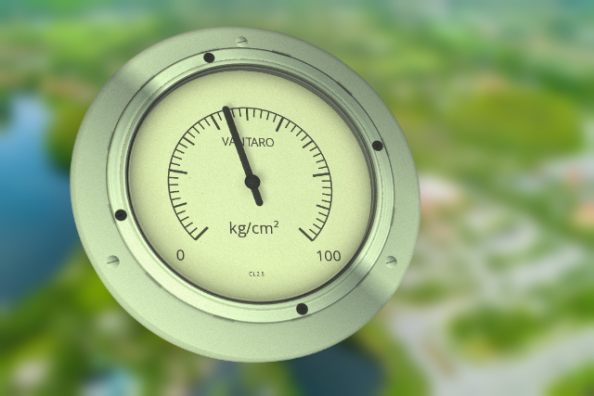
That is 44 kg/cm²
